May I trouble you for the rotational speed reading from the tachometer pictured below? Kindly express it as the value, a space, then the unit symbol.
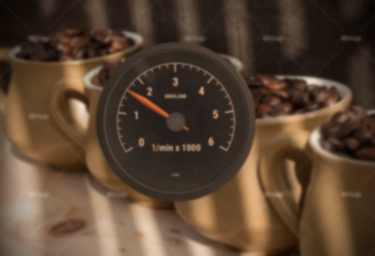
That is 1600 rpm
